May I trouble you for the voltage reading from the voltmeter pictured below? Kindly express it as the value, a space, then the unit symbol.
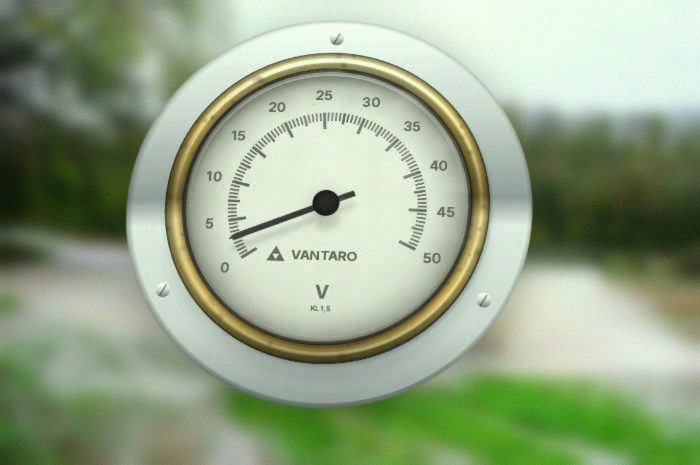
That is 2.5 V
